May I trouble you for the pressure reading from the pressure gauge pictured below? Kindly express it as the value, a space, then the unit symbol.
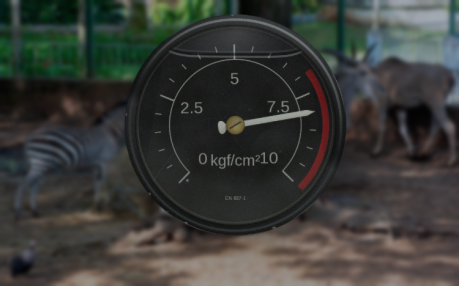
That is 8 kg/cm²
